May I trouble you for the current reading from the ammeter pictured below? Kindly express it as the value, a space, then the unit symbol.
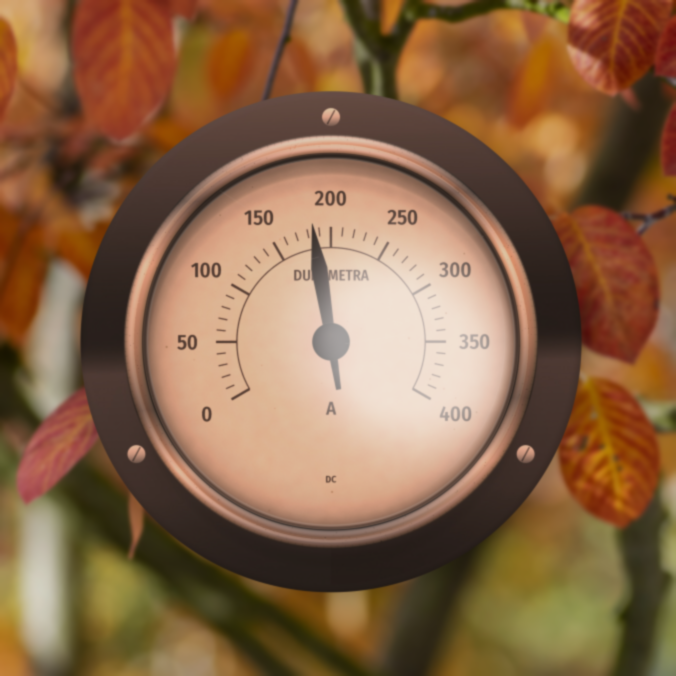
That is 185 A
